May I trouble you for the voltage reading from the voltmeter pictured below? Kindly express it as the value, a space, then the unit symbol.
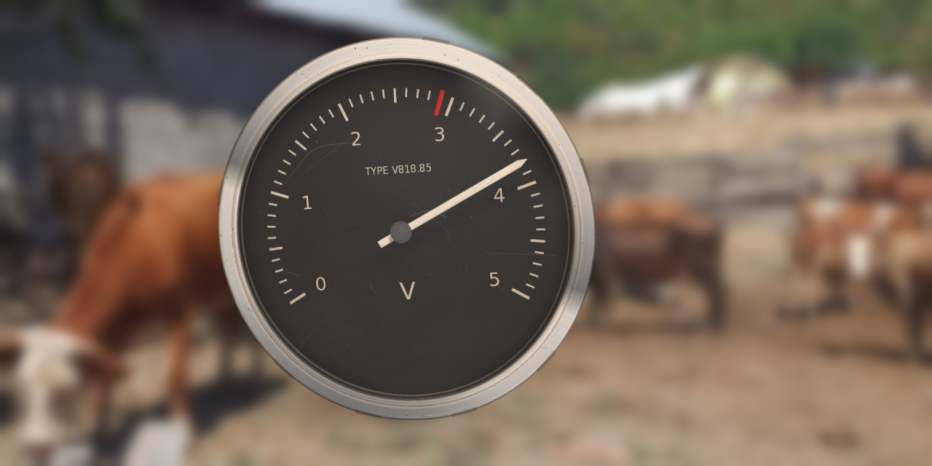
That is 3.8 V
